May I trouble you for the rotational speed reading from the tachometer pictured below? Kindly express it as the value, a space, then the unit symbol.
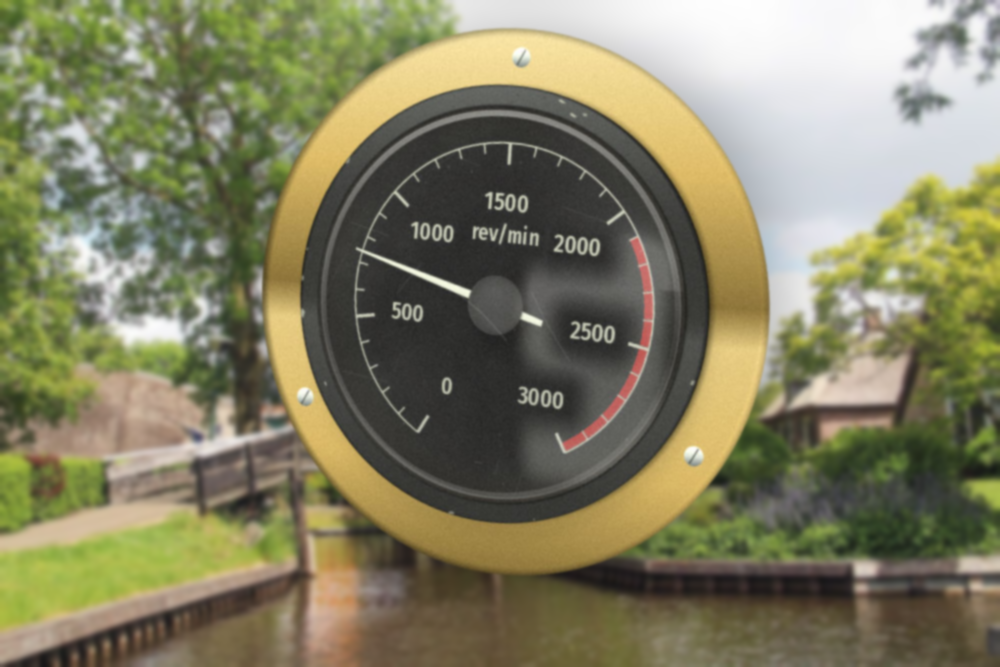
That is 750 rpm
